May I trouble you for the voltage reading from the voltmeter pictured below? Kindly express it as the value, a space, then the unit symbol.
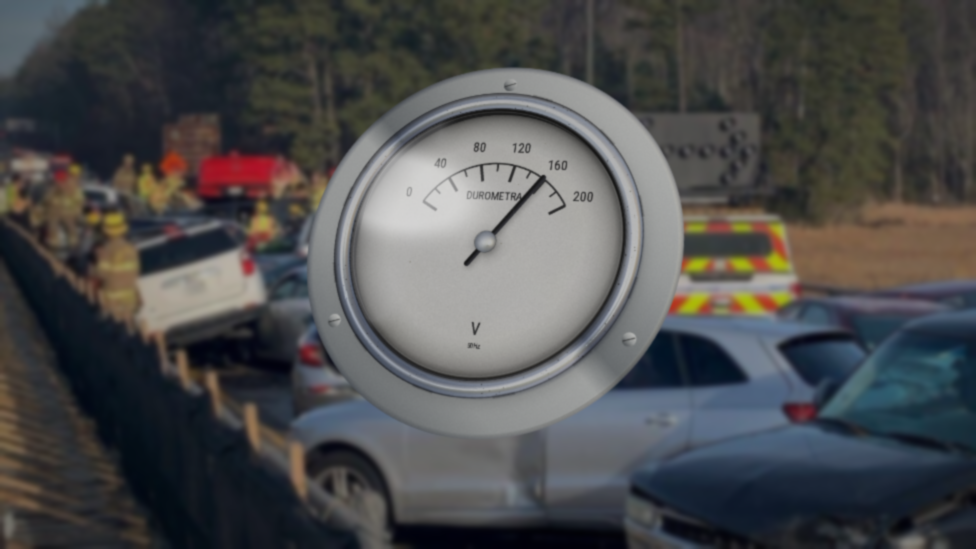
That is 160 V
